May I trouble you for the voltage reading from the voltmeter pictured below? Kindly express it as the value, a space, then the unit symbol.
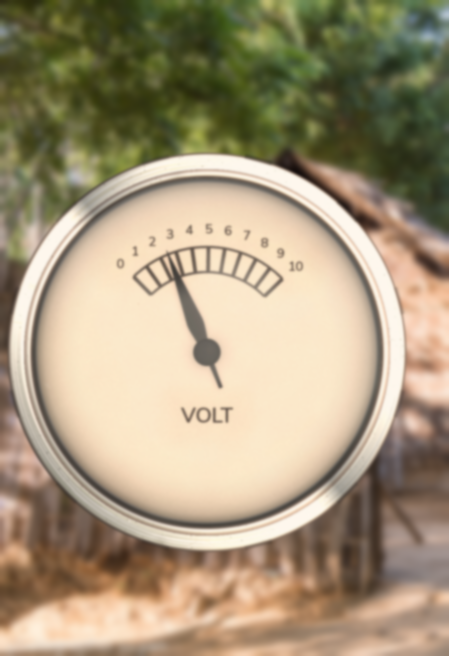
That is 2.5 V
